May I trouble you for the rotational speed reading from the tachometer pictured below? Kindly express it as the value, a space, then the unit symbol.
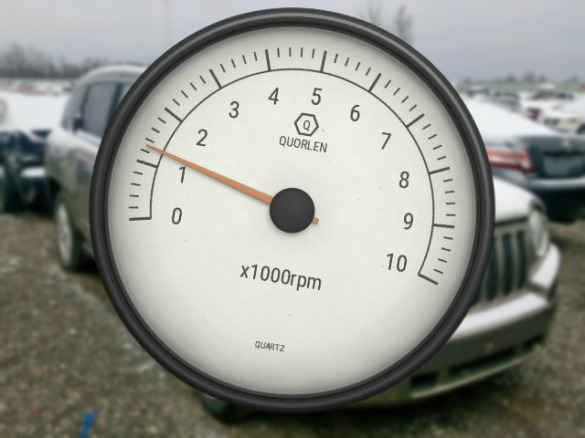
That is 1300 rpm
